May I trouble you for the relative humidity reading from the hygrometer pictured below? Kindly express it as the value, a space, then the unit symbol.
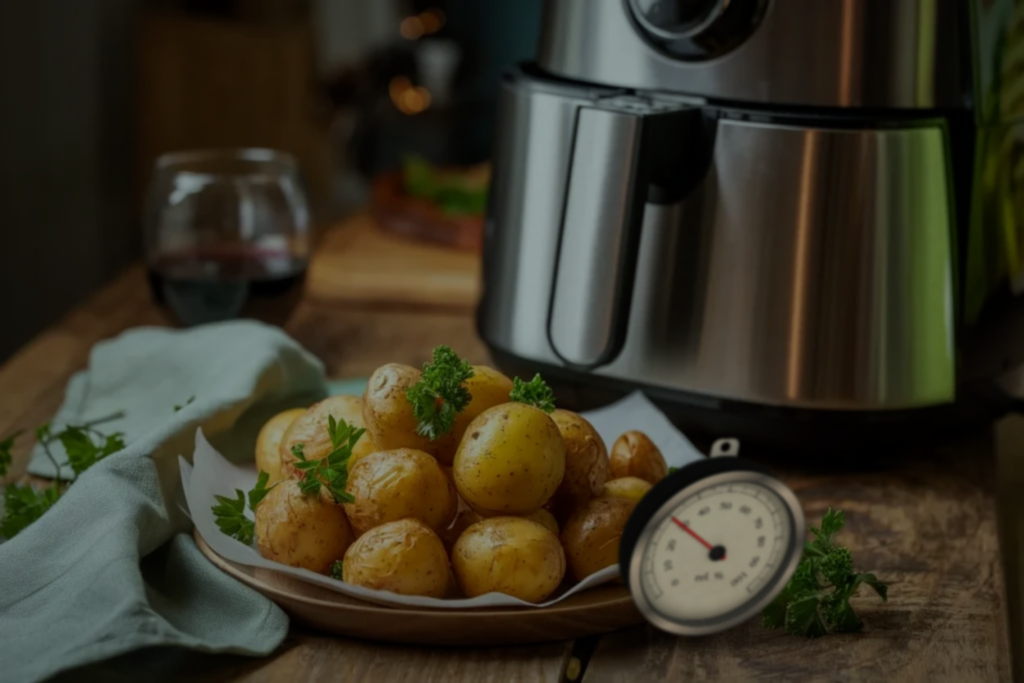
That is 30 %
